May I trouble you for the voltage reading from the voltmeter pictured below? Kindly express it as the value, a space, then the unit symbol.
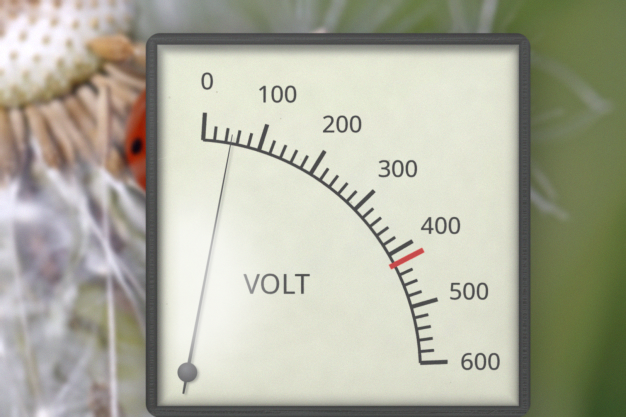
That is 50 V
